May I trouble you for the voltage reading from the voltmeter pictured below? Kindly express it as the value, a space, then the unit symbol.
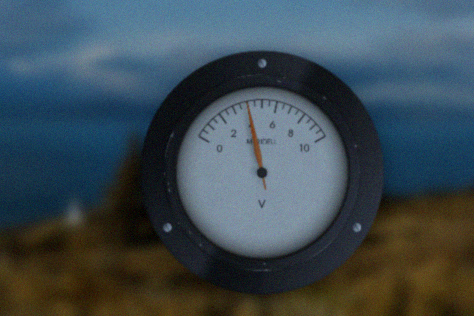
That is 4 V
